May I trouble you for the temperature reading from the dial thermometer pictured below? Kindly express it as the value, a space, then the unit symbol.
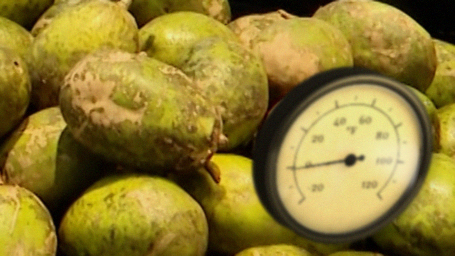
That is 0 °F
